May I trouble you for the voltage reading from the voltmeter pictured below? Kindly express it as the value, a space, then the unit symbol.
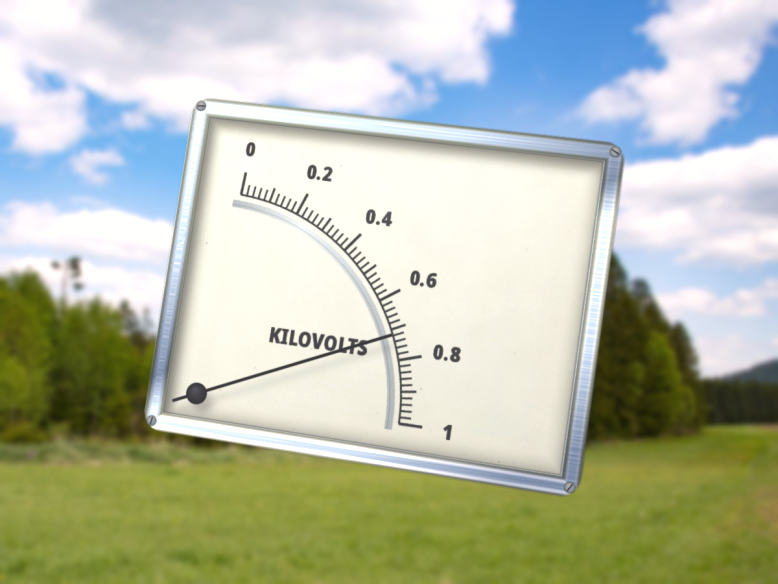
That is 0.72 kV
